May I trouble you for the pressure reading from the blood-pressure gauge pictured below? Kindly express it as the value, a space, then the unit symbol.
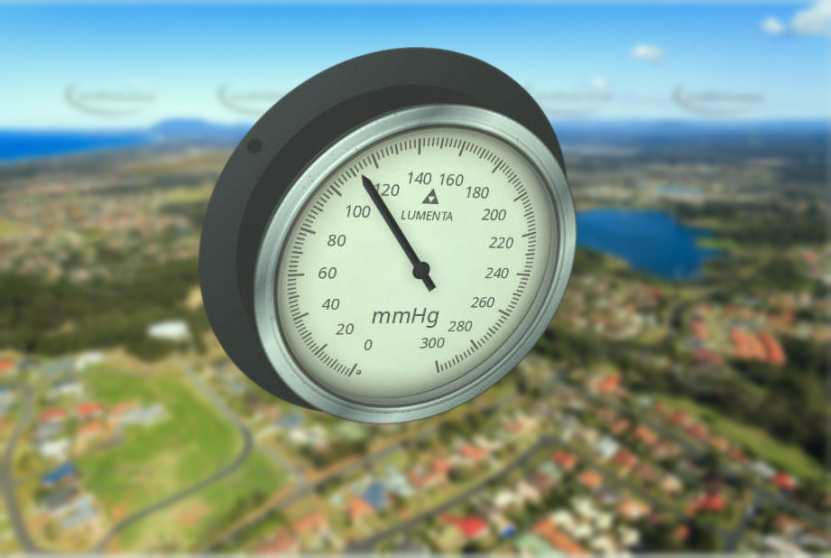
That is 112 mmHg
